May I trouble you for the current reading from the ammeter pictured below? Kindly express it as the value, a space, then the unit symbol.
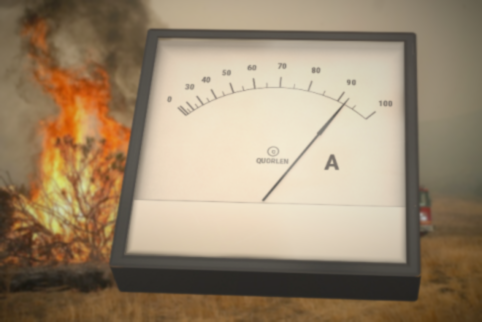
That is 92.5 A
